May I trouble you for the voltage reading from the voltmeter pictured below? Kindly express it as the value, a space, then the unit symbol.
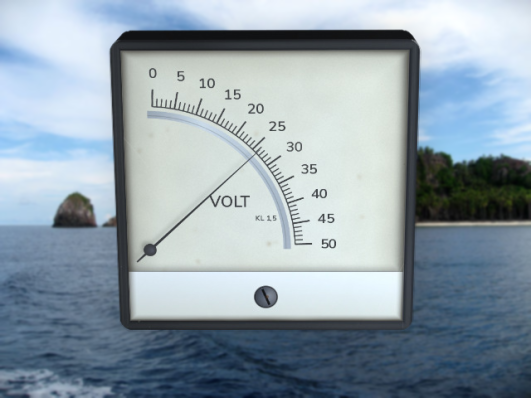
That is 26 V
